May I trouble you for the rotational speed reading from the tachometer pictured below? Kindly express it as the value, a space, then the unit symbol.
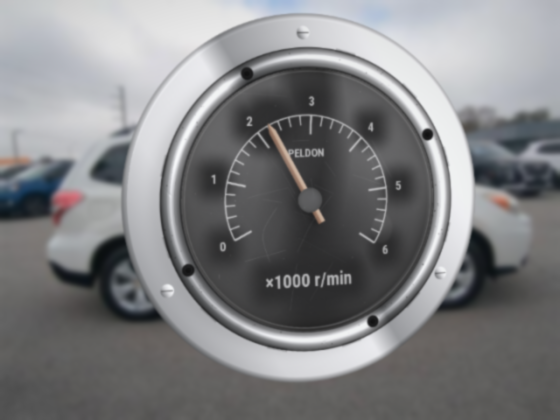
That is 2200 rpm
